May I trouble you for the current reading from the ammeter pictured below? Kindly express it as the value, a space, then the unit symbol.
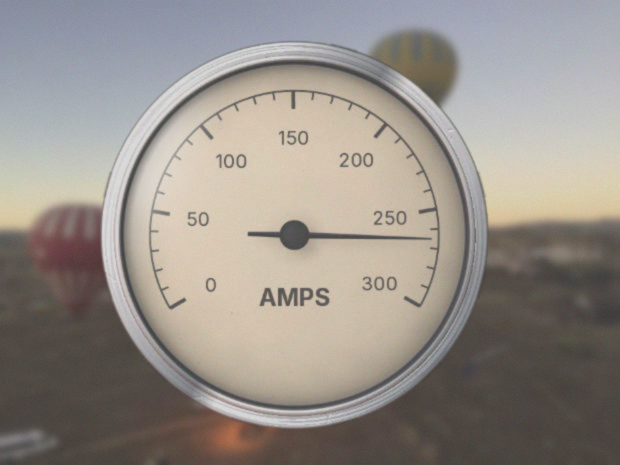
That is 265 A
